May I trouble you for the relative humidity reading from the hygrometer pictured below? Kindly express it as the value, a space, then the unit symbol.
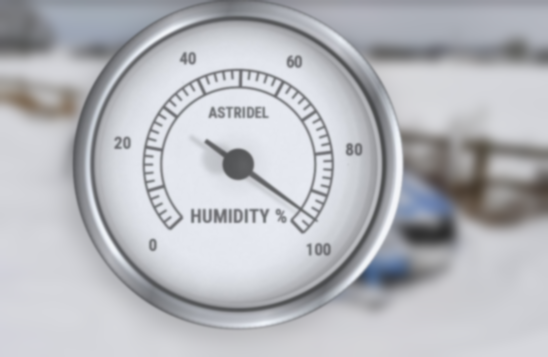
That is 96 %
